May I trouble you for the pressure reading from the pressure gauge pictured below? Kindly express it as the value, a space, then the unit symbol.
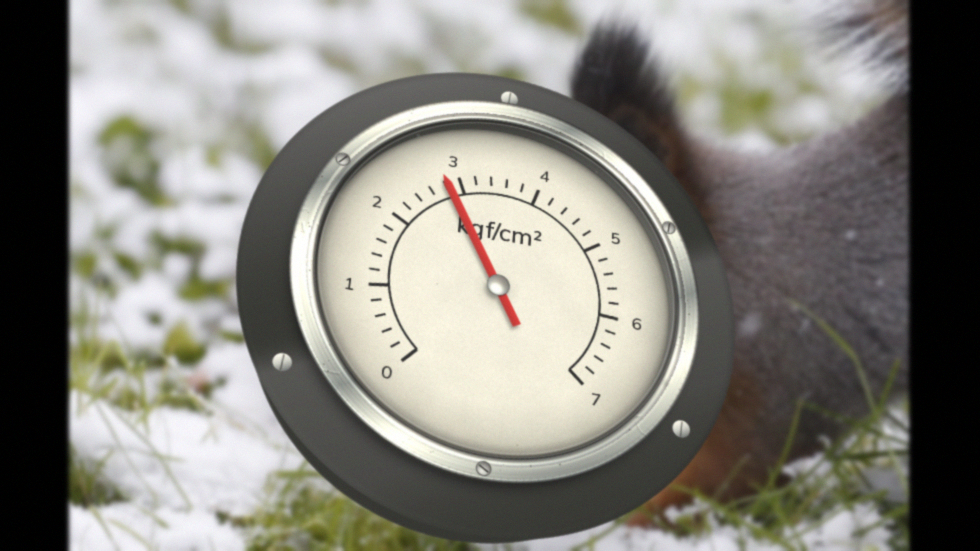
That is 2.8 kg/cm²
